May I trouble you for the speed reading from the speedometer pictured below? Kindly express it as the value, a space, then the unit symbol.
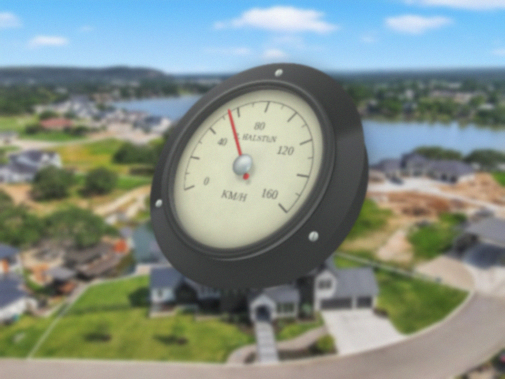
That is 55 km/h
